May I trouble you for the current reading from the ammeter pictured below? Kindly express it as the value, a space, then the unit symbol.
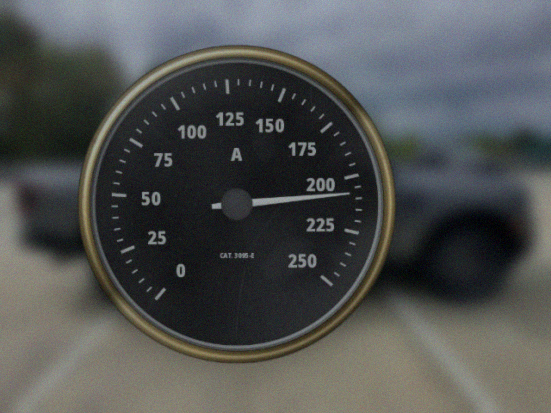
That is 207.5 A
